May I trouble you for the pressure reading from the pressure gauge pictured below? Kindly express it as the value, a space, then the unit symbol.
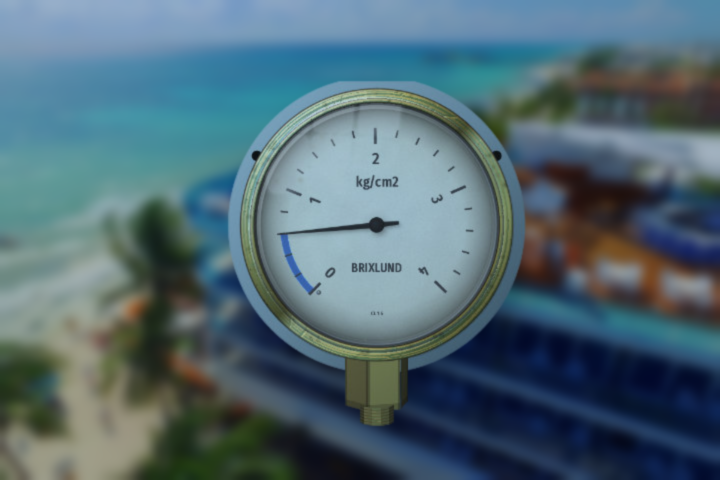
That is 0.6 kg/cm²
